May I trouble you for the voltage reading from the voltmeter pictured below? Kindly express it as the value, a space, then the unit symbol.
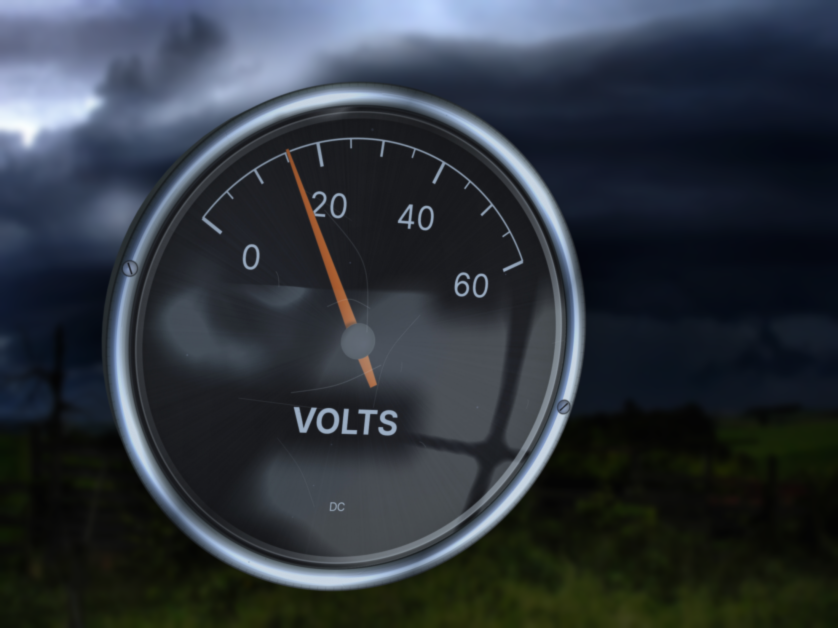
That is 15 V
